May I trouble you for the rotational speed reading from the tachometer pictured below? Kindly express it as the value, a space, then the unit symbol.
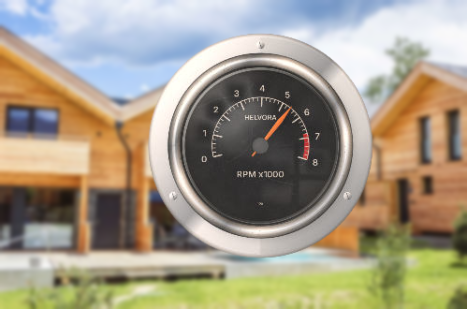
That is 5400 rpm
